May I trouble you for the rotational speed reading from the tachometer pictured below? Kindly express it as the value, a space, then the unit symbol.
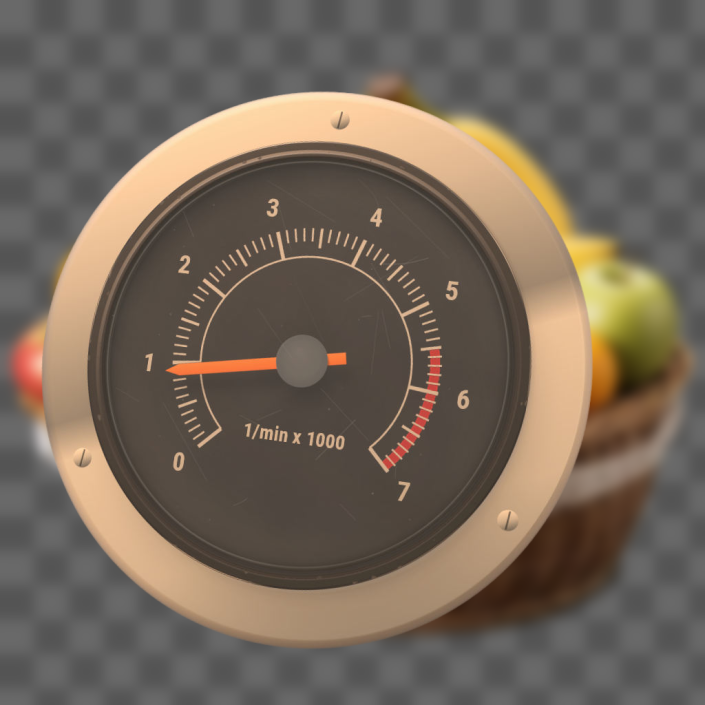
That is 900 rpm
